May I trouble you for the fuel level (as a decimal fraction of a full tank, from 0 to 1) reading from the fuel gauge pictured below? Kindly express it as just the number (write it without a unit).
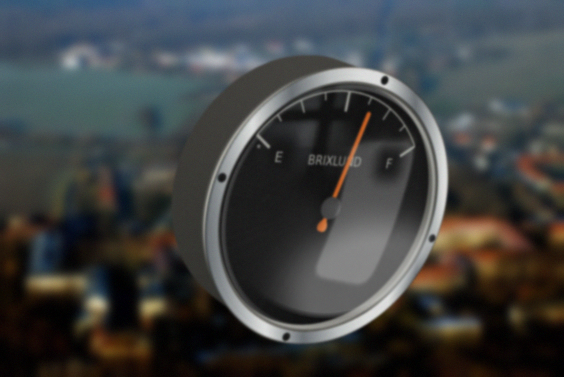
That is 0.625
